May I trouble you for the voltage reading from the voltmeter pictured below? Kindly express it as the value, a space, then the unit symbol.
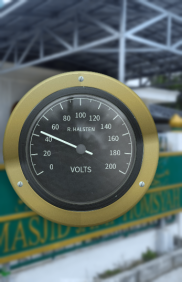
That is 45 V
